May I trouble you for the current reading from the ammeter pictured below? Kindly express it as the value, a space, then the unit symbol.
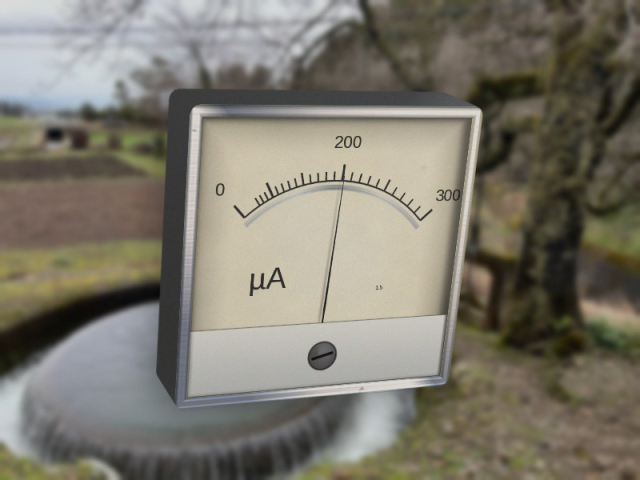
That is 200 µA
